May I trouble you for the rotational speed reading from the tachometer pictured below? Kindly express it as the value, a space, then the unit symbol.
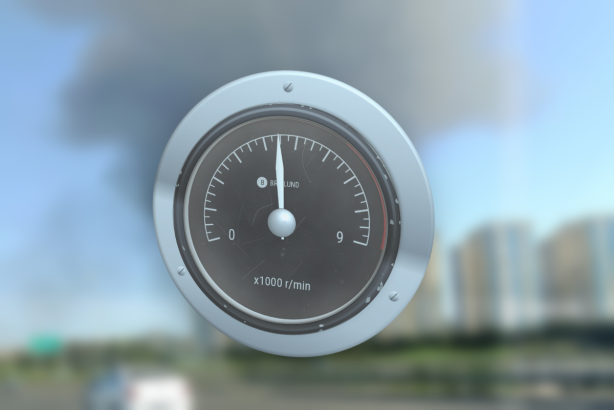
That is 4500 rpm
